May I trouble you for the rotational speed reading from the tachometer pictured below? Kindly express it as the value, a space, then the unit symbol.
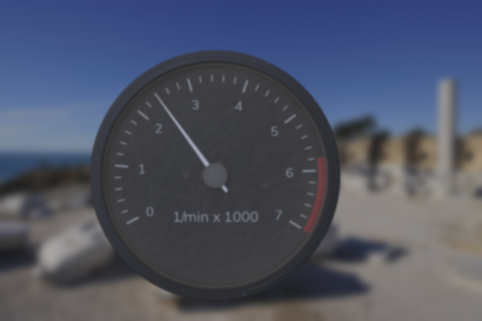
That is 2400 rpm
